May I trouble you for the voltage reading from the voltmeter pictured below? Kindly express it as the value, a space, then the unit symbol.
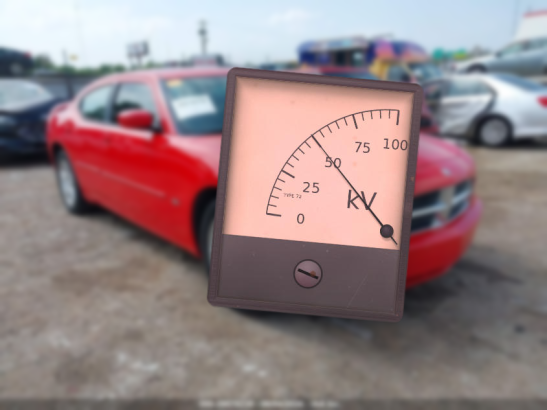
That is 50 kV
